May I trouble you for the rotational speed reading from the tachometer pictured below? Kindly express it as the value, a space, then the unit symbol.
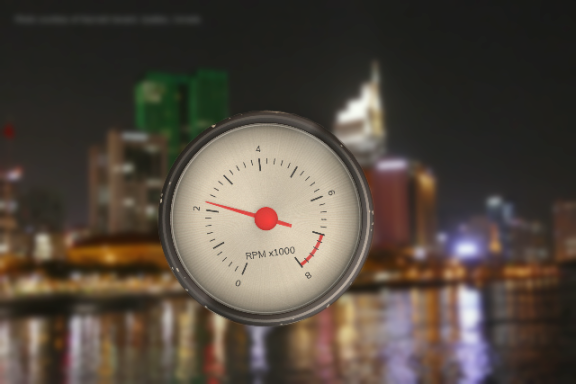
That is 2200 rpm
